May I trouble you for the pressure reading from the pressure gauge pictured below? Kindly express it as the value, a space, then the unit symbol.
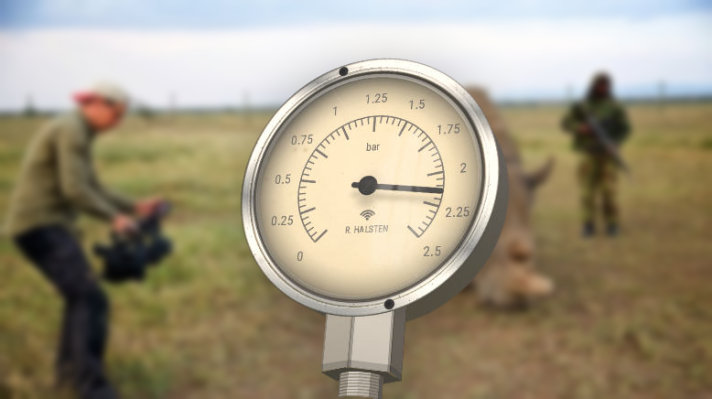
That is 2.15 bar
